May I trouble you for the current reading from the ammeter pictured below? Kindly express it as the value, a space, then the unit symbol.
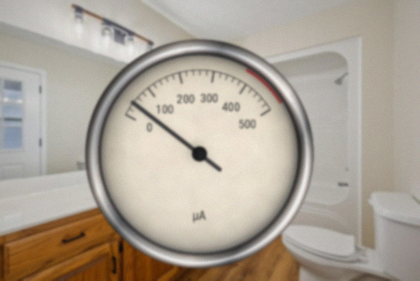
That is 40 µA
